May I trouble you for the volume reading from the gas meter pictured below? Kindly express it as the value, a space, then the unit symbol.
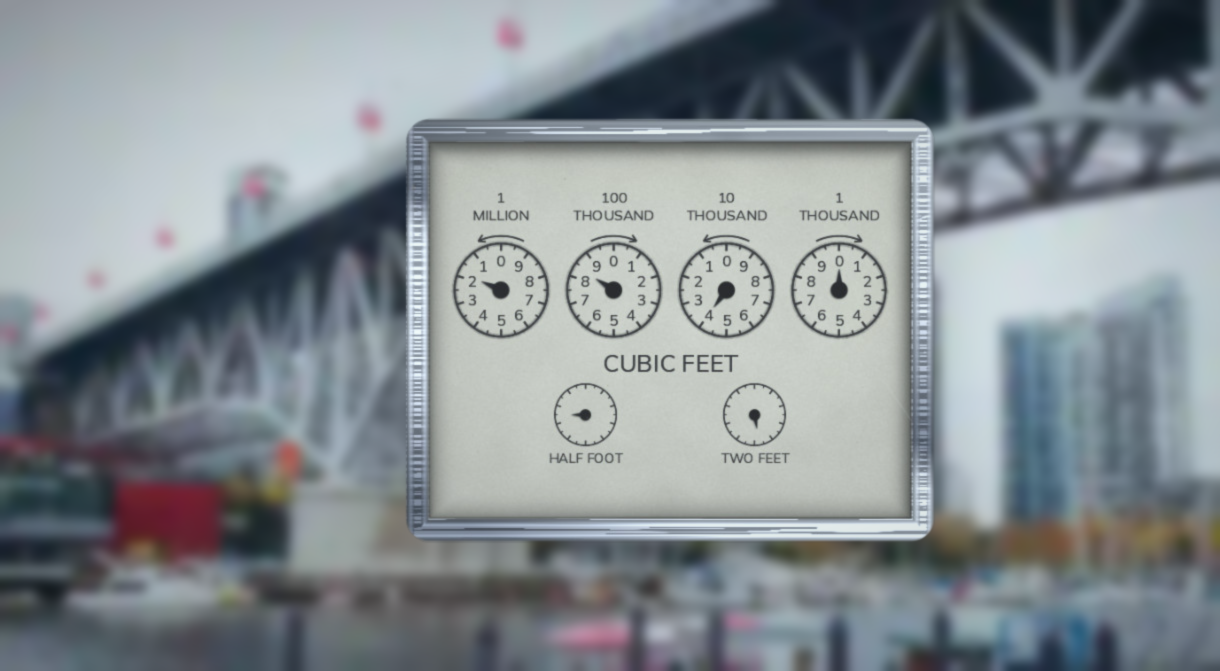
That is 184000 ft³
